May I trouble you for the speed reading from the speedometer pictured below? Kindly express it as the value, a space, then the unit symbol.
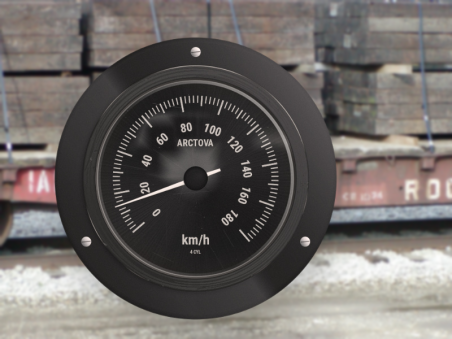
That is 14 km/h
